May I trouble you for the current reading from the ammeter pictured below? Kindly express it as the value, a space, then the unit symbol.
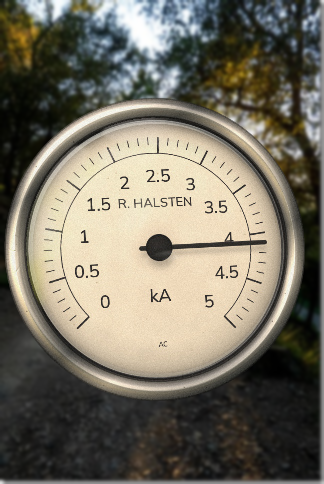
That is 4.1 kA
